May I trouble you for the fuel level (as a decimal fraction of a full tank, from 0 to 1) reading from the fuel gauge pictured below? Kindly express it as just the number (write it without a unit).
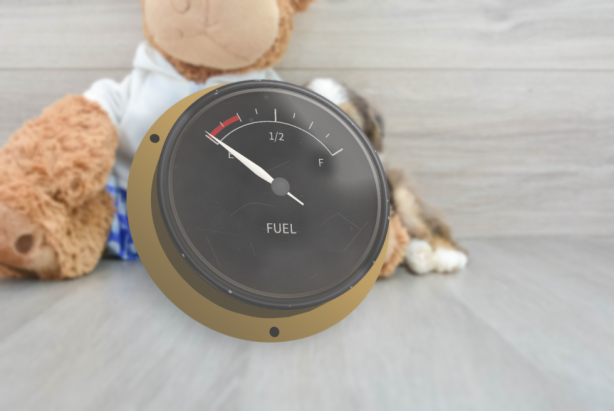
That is 0
